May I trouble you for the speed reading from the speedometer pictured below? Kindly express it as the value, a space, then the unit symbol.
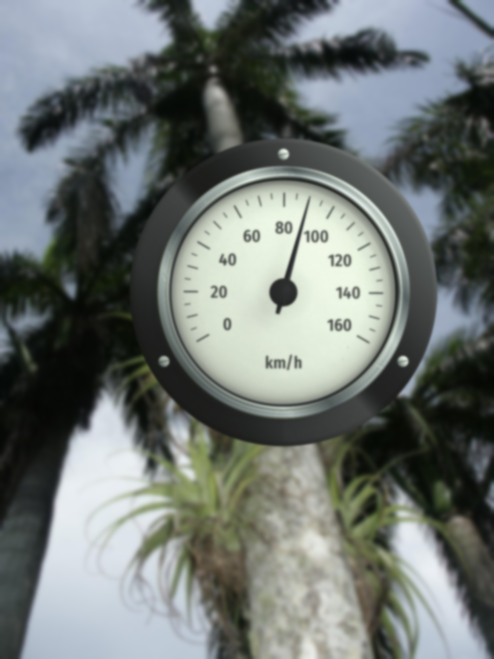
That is 90 km/h
